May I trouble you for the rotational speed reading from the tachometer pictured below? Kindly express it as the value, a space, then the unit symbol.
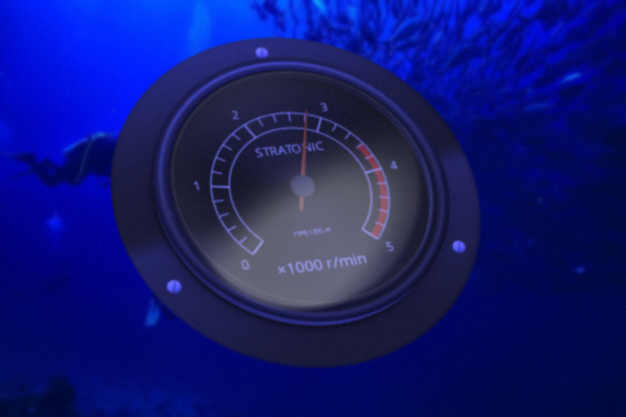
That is 2800 rpm
